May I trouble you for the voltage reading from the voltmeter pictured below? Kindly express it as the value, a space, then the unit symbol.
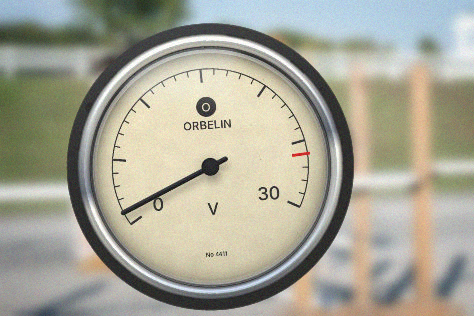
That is 1 V
